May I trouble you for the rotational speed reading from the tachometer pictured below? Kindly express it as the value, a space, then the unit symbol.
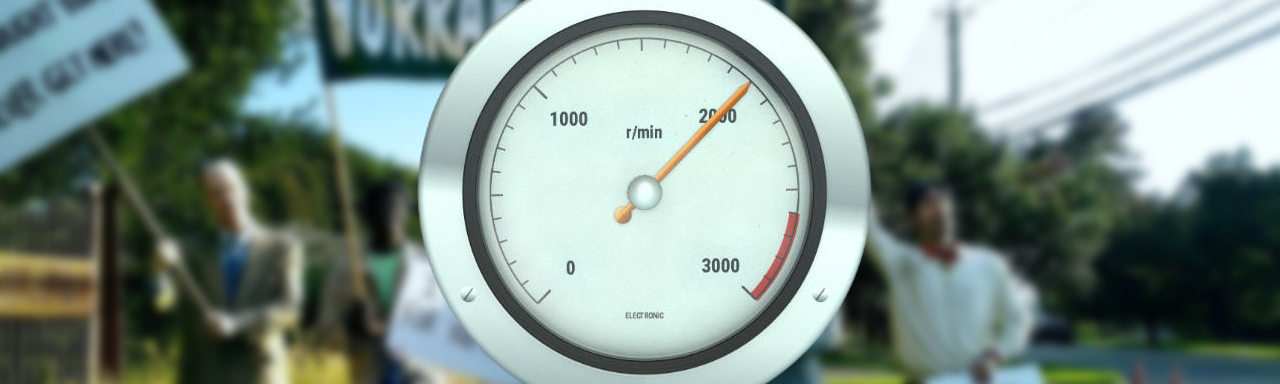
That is 2000 rpm
